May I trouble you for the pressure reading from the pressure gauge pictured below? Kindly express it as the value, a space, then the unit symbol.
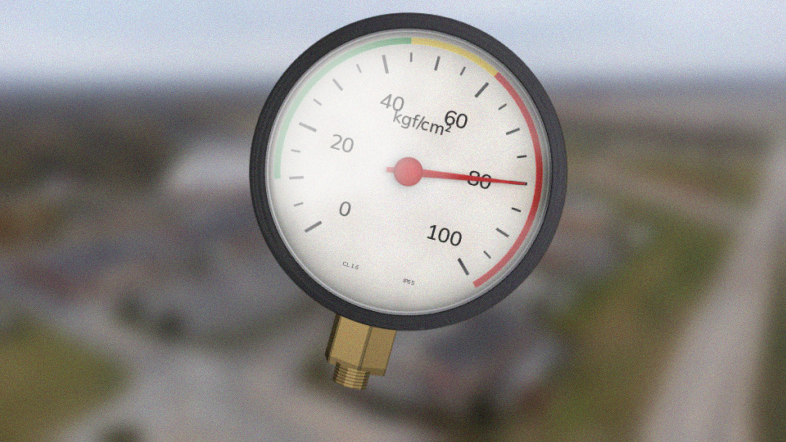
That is 80 kg/cm²
